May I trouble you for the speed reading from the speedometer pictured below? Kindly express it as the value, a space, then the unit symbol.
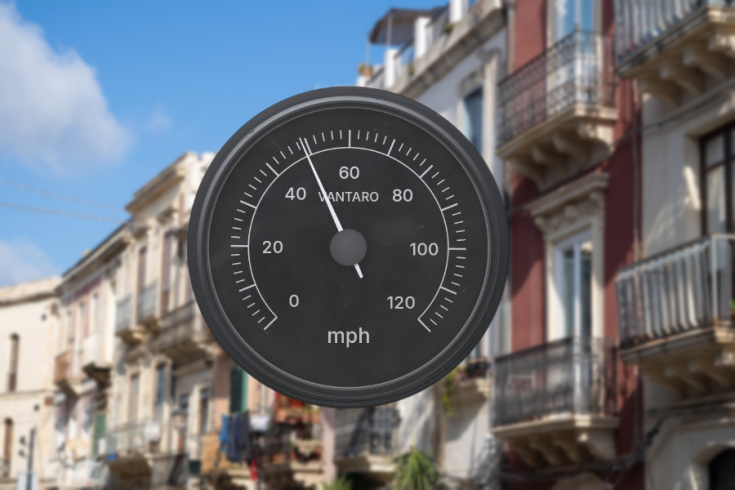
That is 49 mph
